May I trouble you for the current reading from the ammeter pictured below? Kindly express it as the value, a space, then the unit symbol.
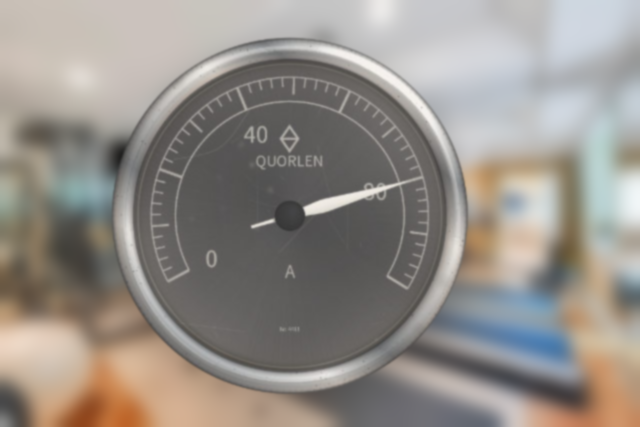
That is 80 A
